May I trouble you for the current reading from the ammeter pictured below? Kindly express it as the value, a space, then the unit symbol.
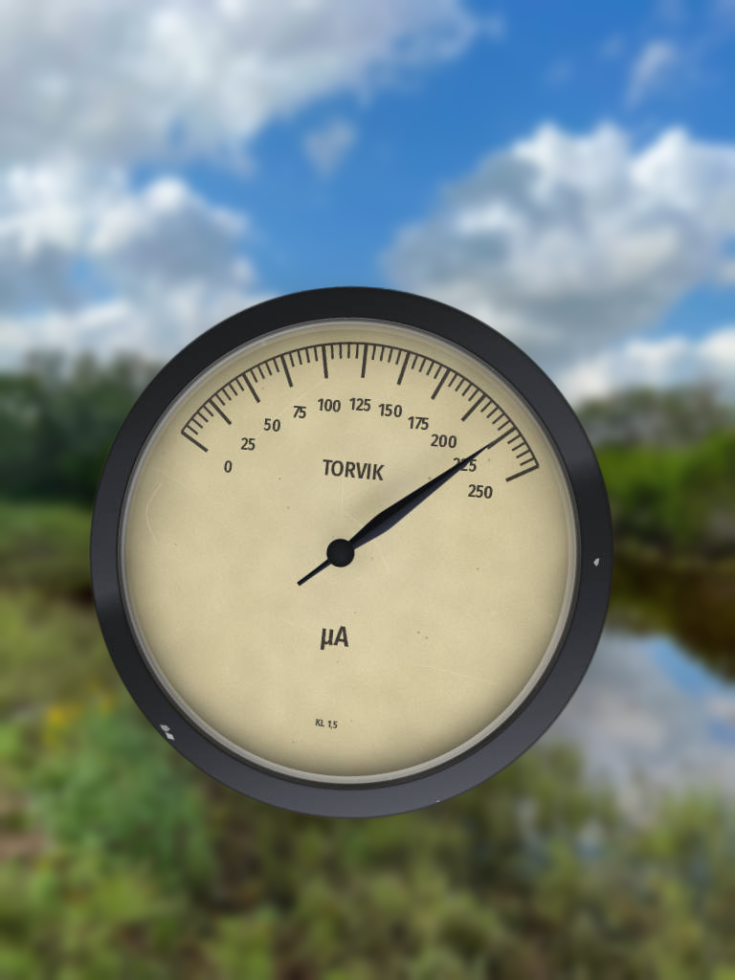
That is 225 µA
